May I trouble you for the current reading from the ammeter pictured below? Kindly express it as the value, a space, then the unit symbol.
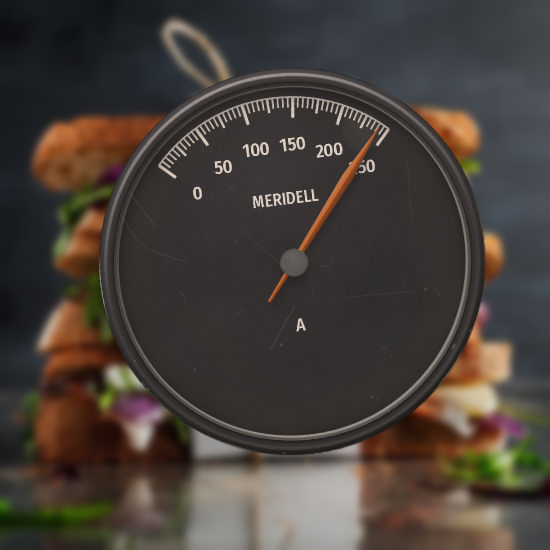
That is 240 A
